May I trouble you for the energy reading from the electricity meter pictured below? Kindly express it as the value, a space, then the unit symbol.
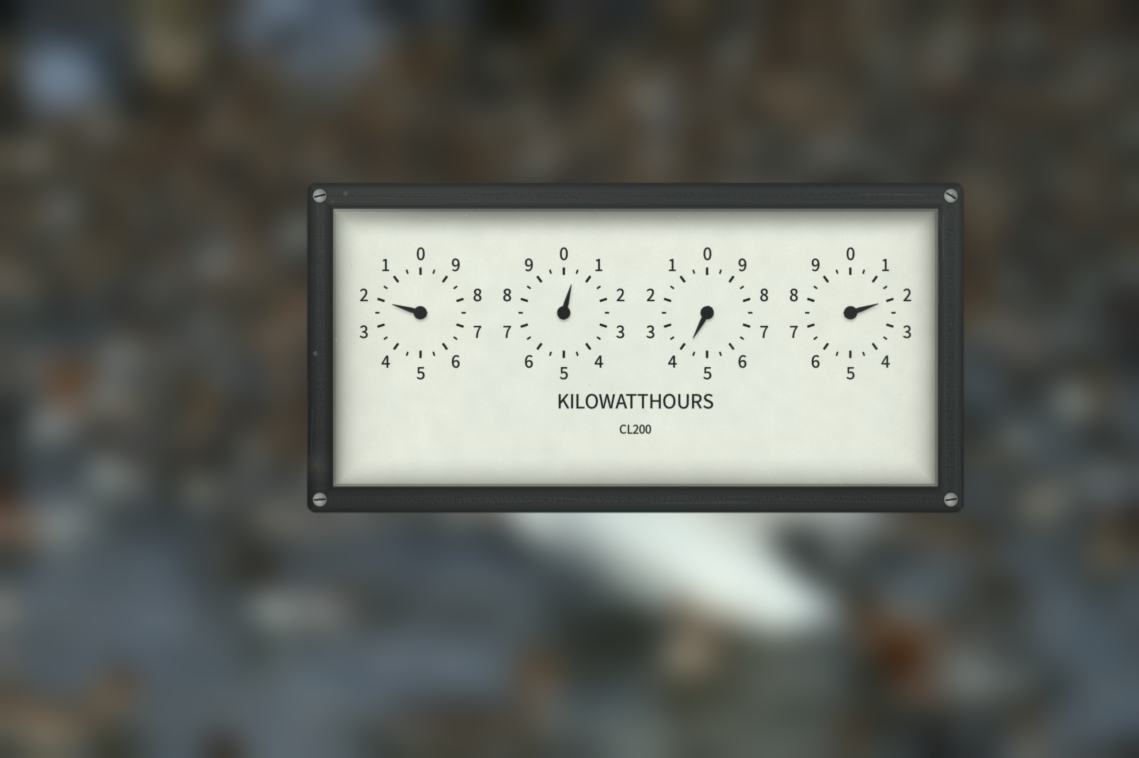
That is 2042 kWh
